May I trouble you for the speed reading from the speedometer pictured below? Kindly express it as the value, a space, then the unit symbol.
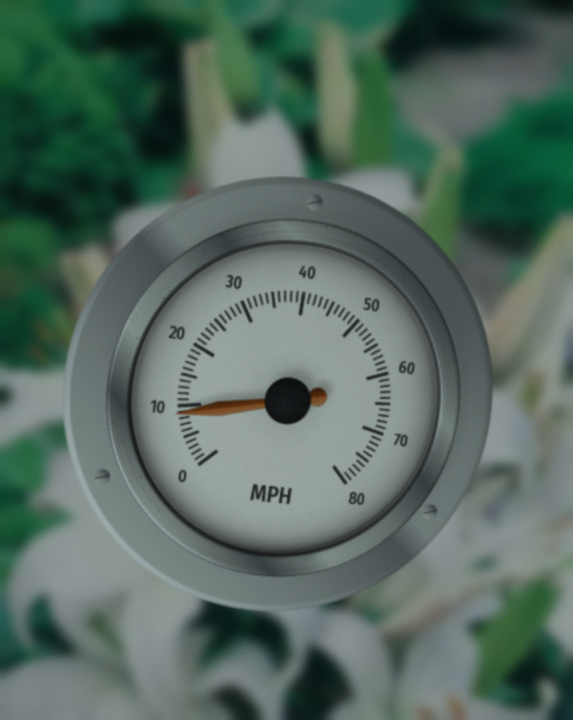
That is 9 mph
